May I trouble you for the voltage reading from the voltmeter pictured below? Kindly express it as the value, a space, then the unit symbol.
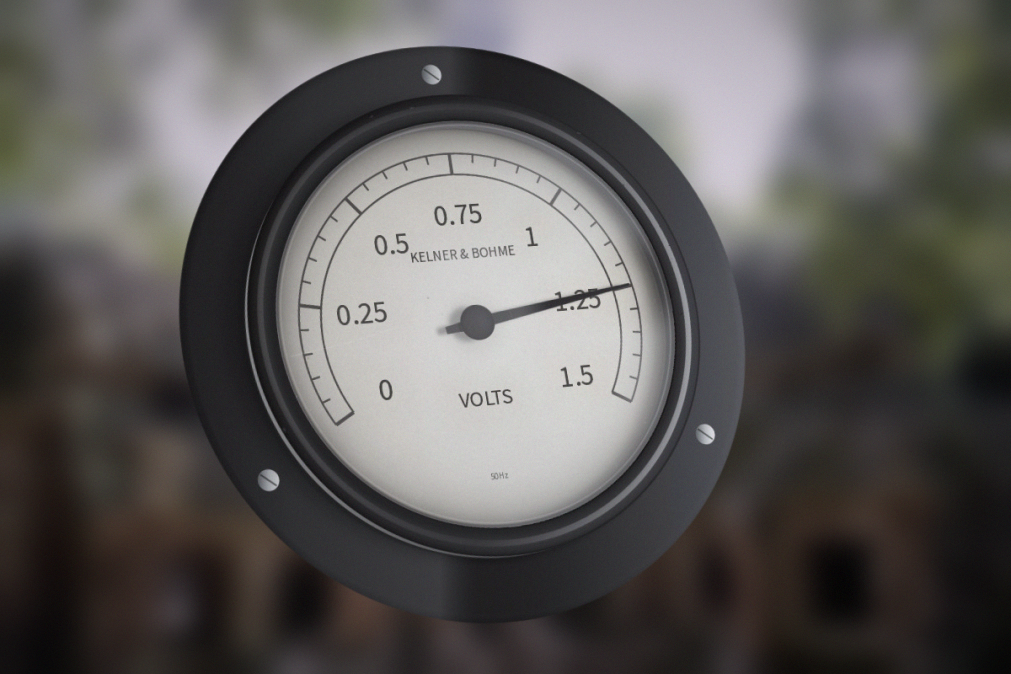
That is 1.25 V
